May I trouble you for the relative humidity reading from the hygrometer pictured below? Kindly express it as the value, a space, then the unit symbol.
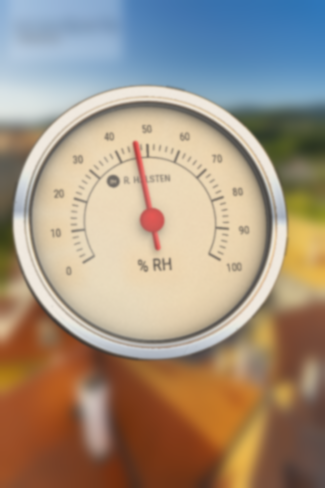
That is 46 %
